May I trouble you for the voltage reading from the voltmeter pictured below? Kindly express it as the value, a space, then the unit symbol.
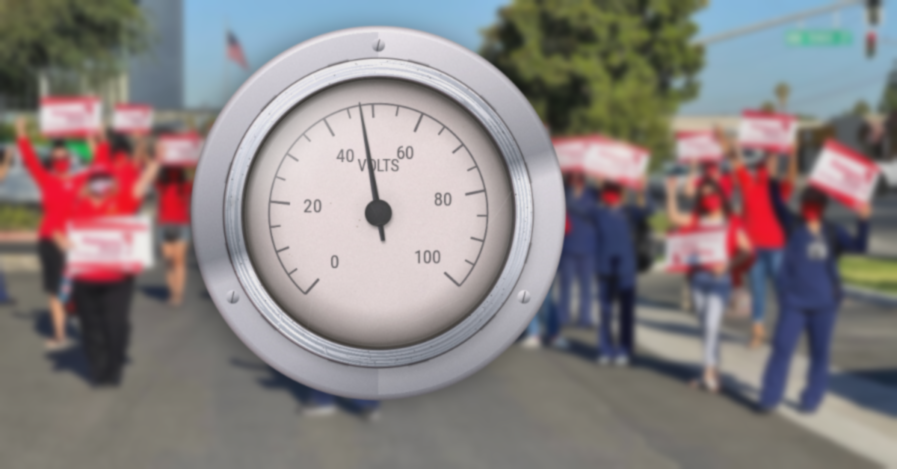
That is 47.5 V
